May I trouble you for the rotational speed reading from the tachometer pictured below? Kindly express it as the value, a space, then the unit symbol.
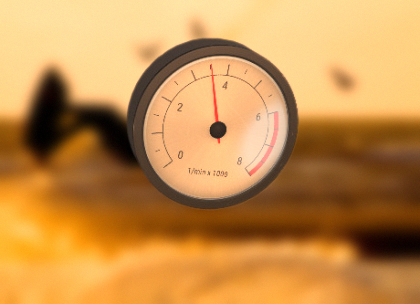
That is 3500 rpm
